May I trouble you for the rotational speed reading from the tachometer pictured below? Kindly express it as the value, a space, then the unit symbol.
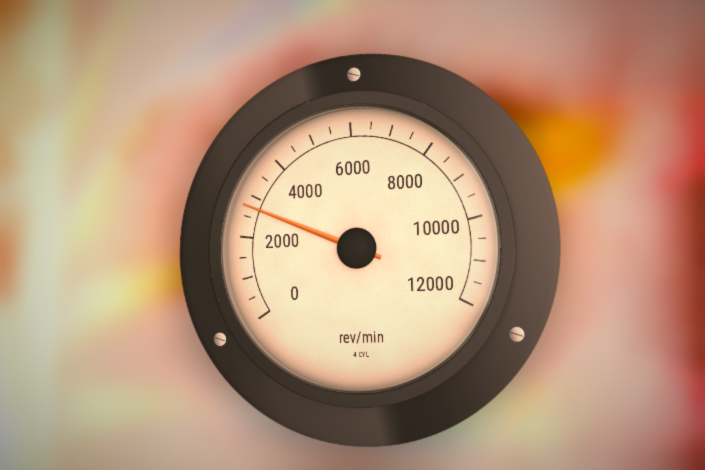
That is 2750 rpm
